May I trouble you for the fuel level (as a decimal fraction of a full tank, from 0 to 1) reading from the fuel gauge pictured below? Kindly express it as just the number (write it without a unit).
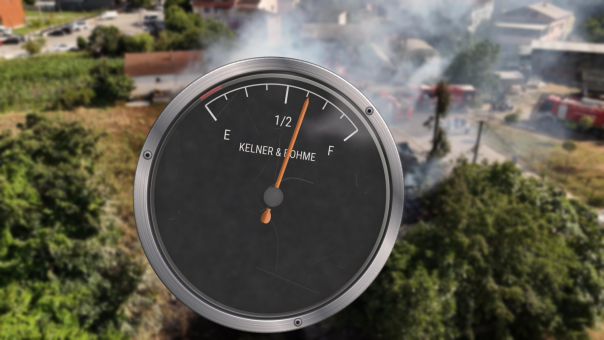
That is 0.625
